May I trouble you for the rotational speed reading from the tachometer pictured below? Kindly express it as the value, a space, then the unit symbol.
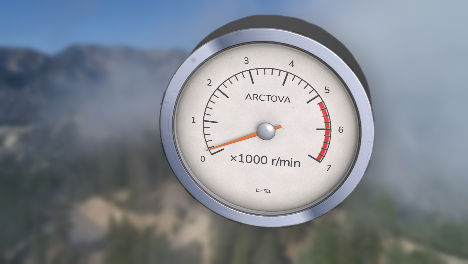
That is 200 rpm
